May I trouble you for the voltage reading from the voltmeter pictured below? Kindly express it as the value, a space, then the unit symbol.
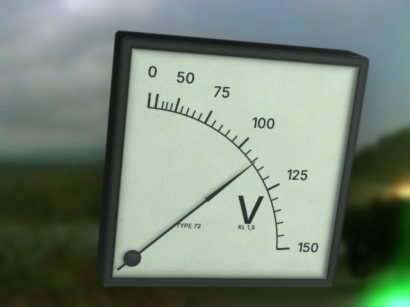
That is 110 V
